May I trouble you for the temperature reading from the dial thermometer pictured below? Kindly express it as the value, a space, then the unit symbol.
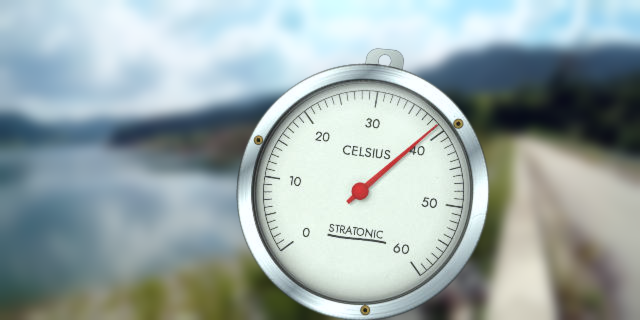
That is 39 °C
